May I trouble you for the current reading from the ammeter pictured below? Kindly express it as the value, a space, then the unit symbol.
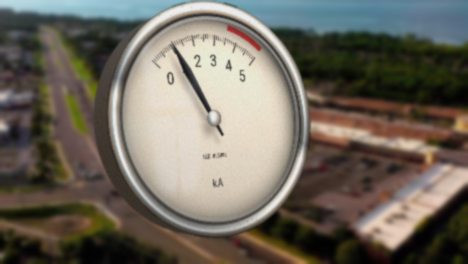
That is 1 kA
